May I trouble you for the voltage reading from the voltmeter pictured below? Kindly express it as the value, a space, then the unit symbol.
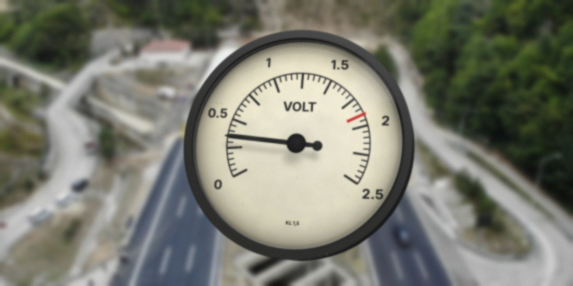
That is 0.35 V
